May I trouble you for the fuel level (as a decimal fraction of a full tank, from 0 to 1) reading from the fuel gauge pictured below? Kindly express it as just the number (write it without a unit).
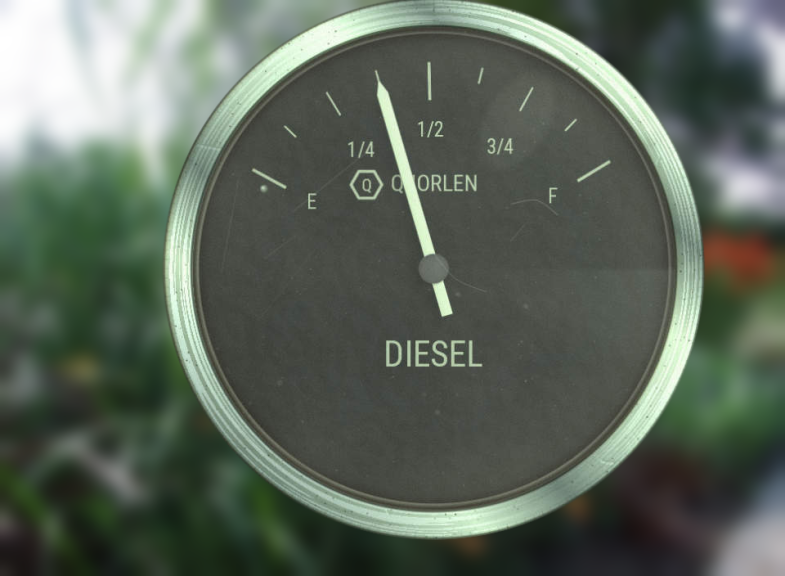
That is 0.375
